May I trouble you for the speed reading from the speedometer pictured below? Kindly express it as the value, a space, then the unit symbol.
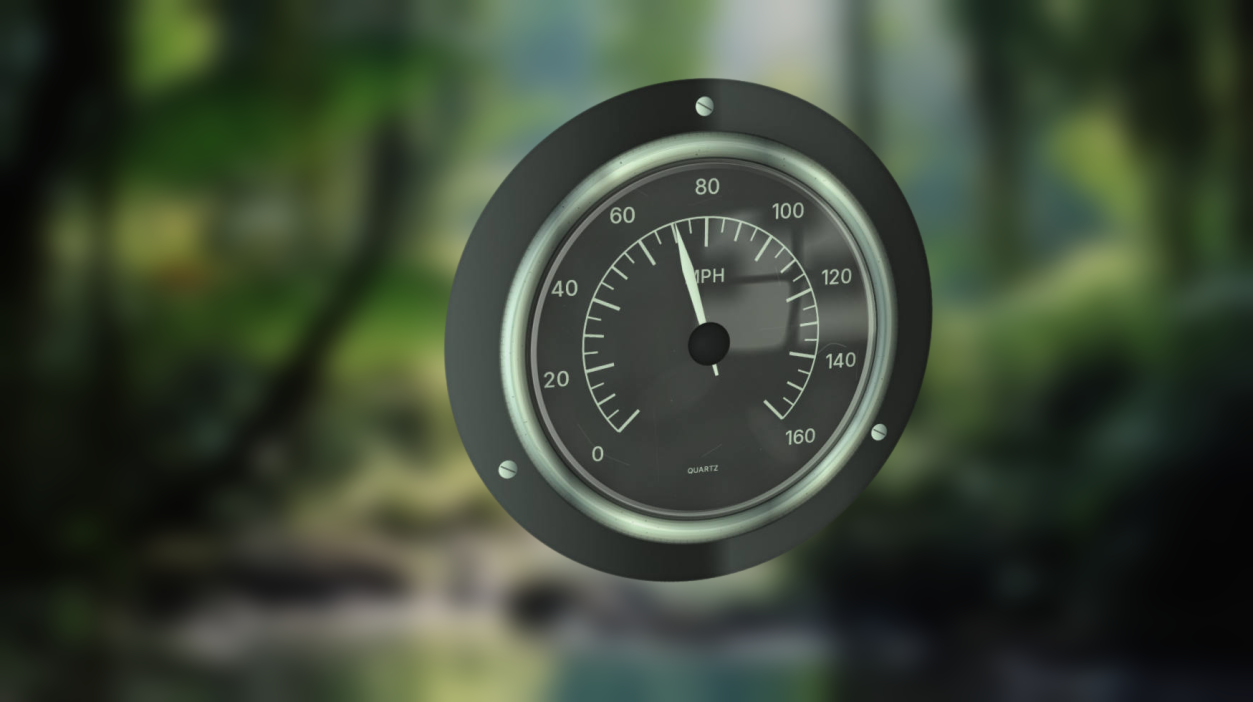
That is 70 mph
